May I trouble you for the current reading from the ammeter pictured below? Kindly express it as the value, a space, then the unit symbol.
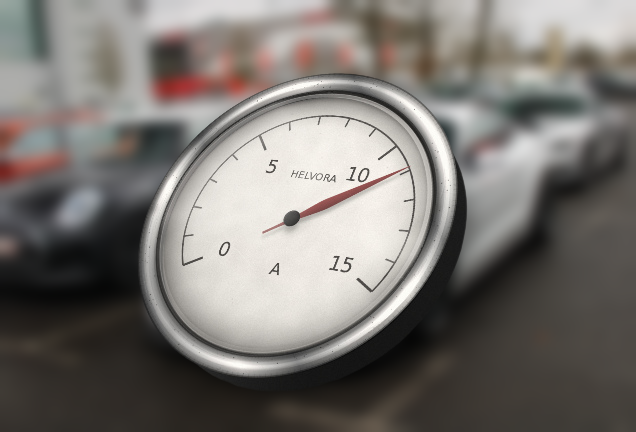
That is 11 A
